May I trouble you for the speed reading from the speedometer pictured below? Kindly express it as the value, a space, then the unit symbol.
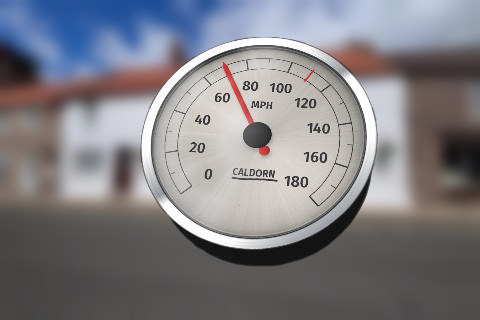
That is 70 mph
